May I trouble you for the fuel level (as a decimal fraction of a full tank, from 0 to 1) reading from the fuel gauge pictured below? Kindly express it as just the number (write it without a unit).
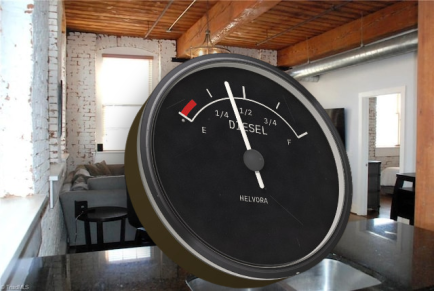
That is 0.375
